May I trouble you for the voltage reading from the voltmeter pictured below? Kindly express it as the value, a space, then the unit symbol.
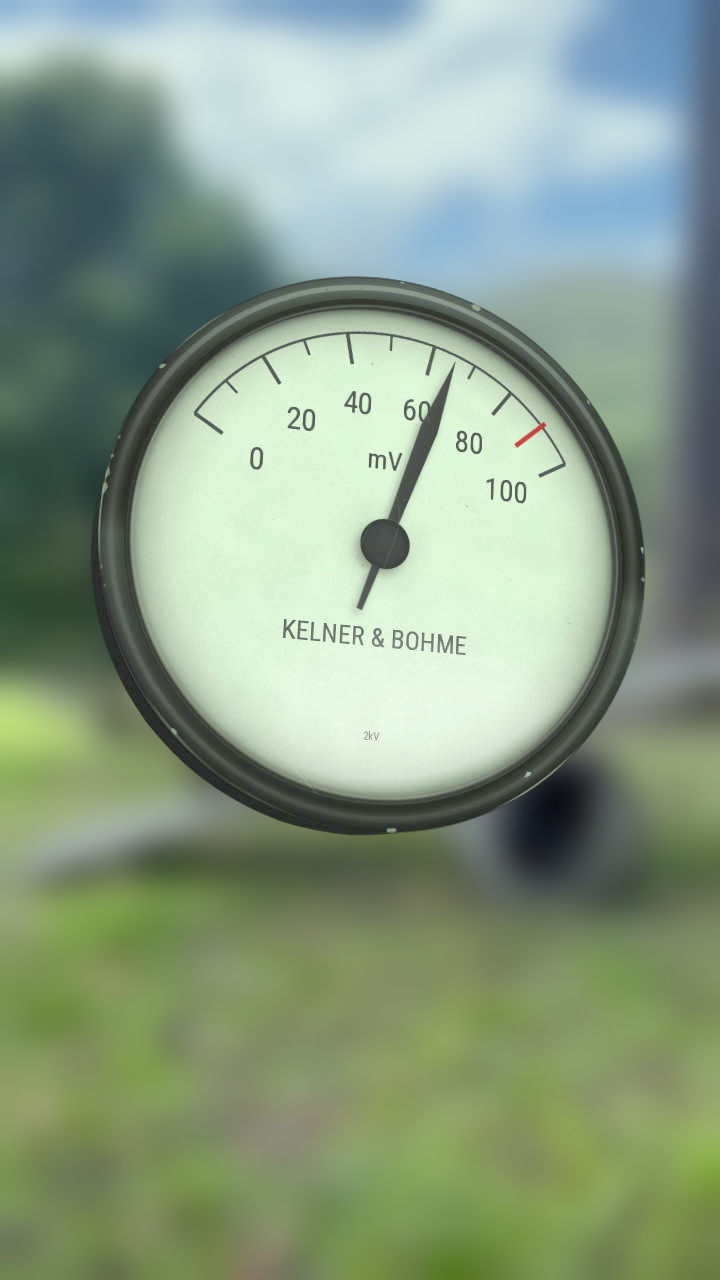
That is 65 mV
